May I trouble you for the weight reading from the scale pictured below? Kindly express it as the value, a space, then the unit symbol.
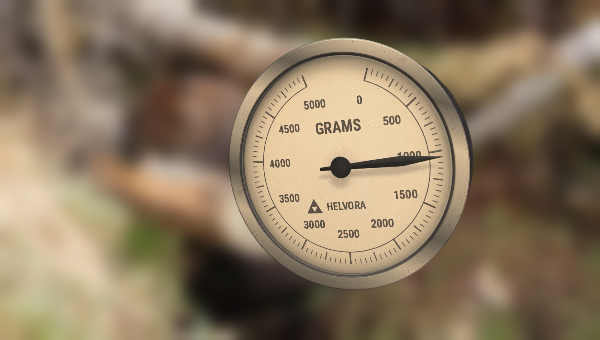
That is 1050 g
